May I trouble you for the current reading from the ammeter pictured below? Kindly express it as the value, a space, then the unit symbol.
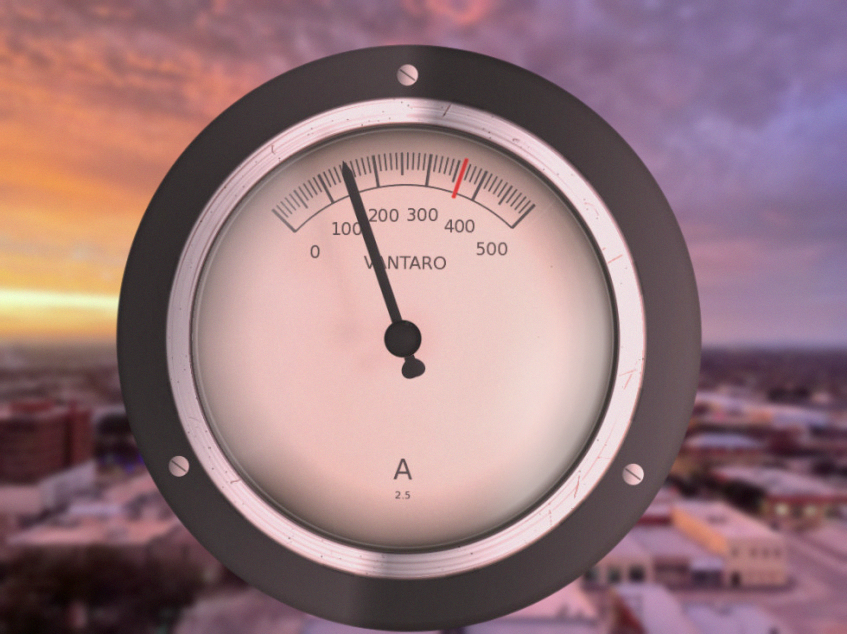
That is 150 A
